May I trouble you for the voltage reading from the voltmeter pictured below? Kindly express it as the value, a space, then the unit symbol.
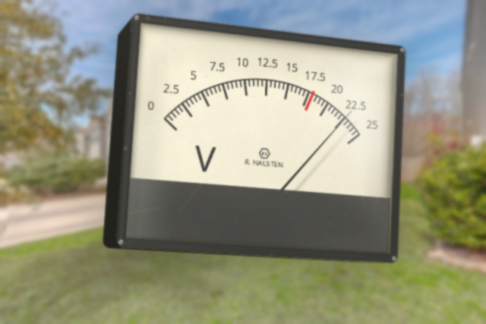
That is 22.5 V
